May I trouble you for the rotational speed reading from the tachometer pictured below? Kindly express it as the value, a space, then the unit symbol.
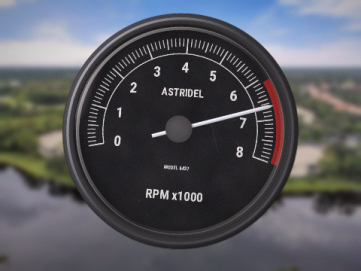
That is 6700 rpm
